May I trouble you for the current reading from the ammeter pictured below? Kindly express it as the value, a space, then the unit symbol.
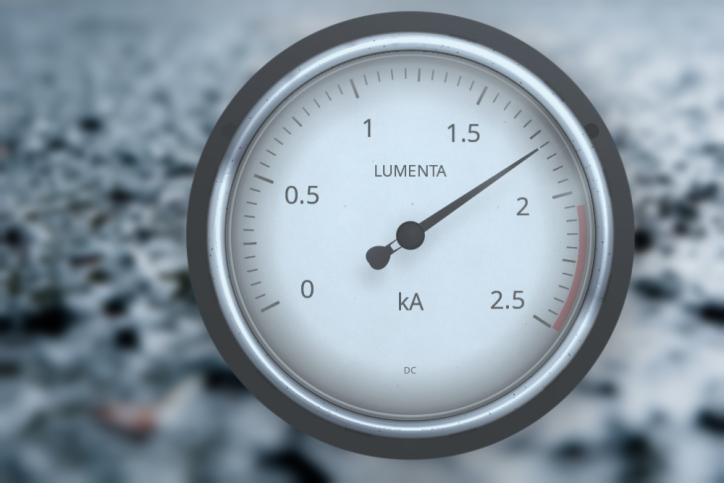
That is 1.8 kA
